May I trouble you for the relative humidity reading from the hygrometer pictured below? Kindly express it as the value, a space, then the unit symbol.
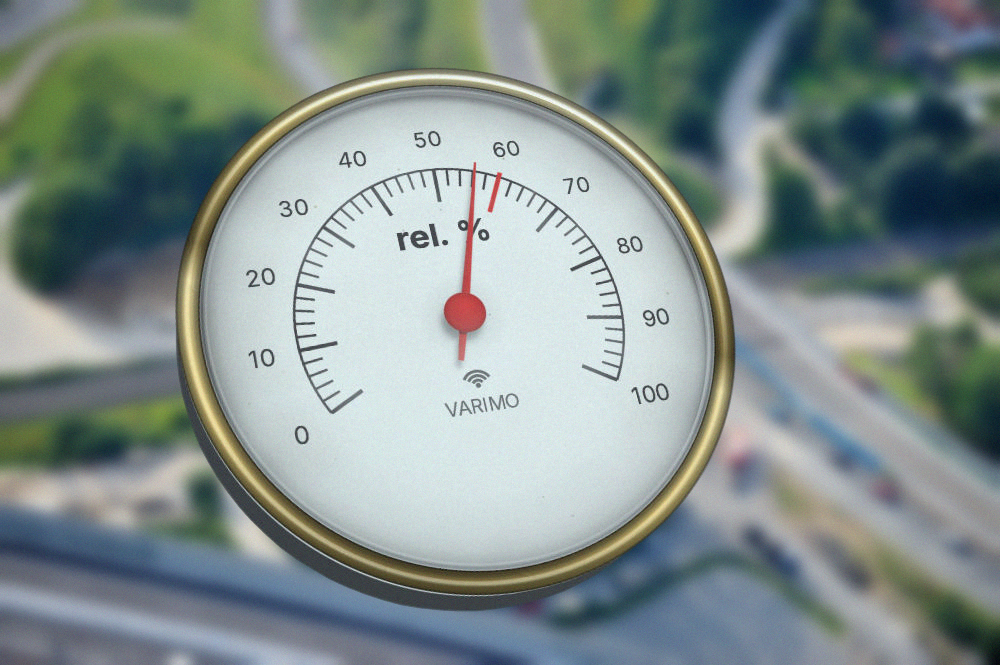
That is 56 %
